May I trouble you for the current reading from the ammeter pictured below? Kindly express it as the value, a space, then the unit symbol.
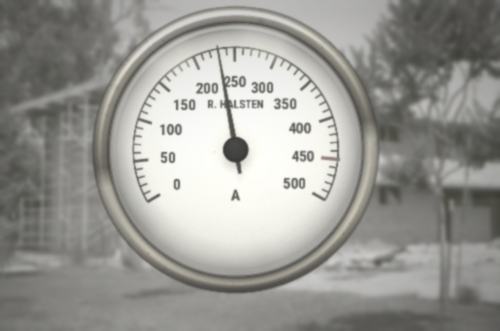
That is 230 A
